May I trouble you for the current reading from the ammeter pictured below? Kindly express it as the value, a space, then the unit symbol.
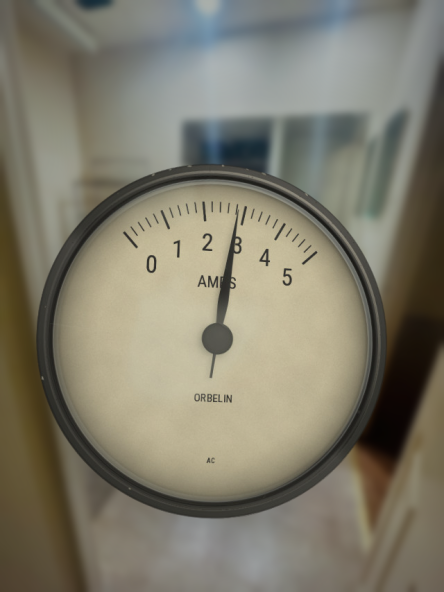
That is 2.8 A
